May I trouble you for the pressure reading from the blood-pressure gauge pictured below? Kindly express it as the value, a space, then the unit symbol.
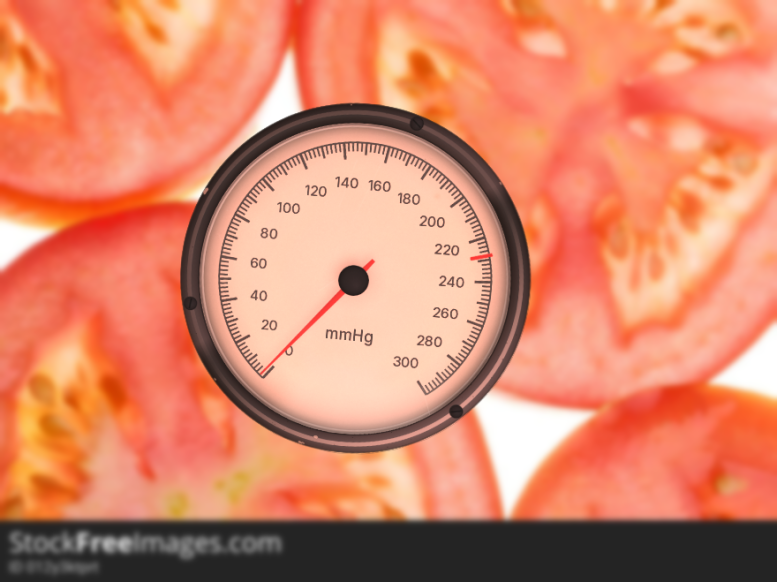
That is 2 mmHg
